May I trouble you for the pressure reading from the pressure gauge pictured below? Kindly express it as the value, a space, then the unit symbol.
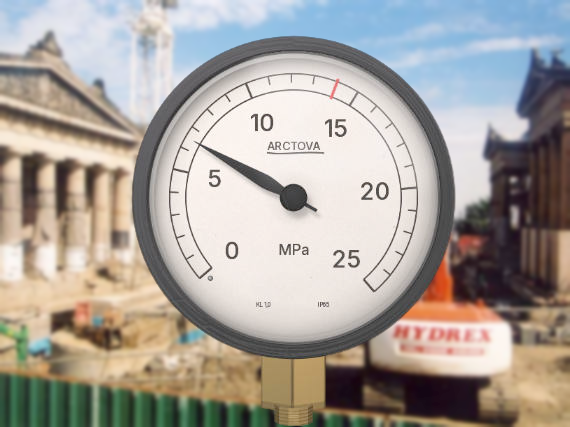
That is 6.5 MPa
